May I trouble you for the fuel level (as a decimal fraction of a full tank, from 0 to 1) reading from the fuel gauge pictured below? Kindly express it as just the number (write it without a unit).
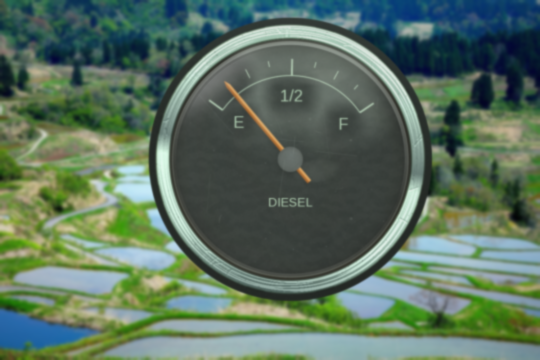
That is 0.125
